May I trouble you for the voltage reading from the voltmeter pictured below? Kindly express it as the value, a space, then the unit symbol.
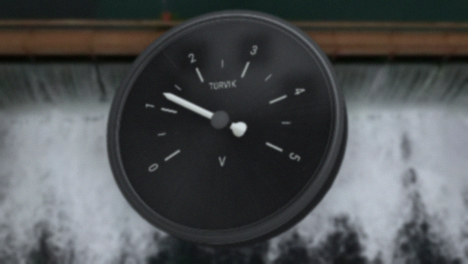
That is 1.25 V
